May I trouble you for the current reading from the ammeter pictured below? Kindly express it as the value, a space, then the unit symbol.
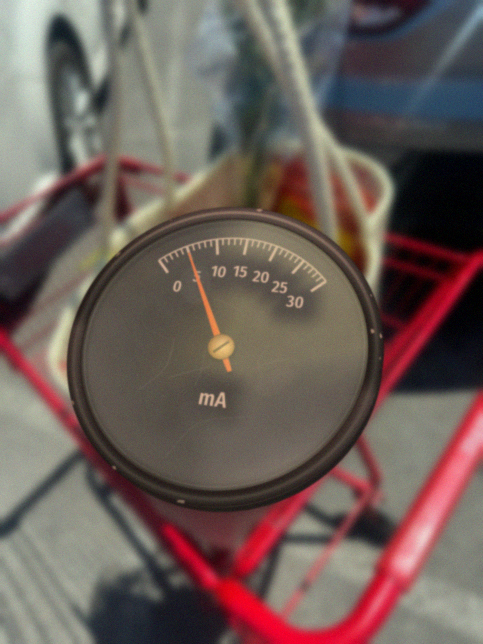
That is 5 mA
